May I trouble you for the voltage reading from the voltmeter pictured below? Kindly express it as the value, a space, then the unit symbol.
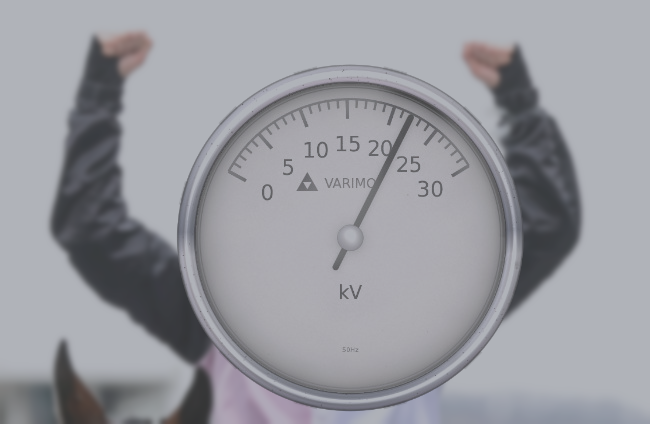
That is 22 kV
